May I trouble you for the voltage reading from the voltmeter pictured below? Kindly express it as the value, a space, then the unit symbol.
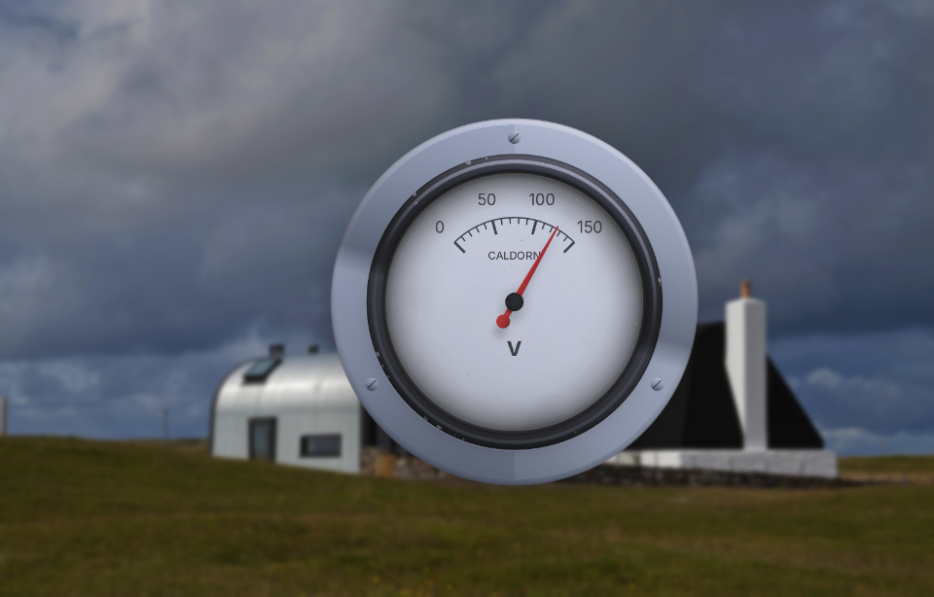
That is 125 V
